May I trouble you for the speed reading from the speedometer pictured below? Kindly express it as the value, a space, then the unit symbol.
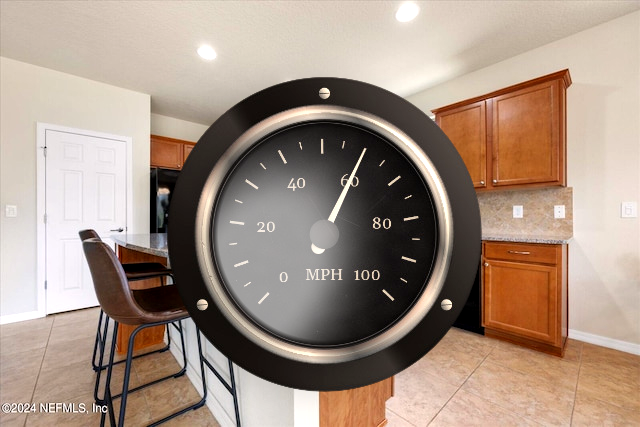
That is 60 mph
